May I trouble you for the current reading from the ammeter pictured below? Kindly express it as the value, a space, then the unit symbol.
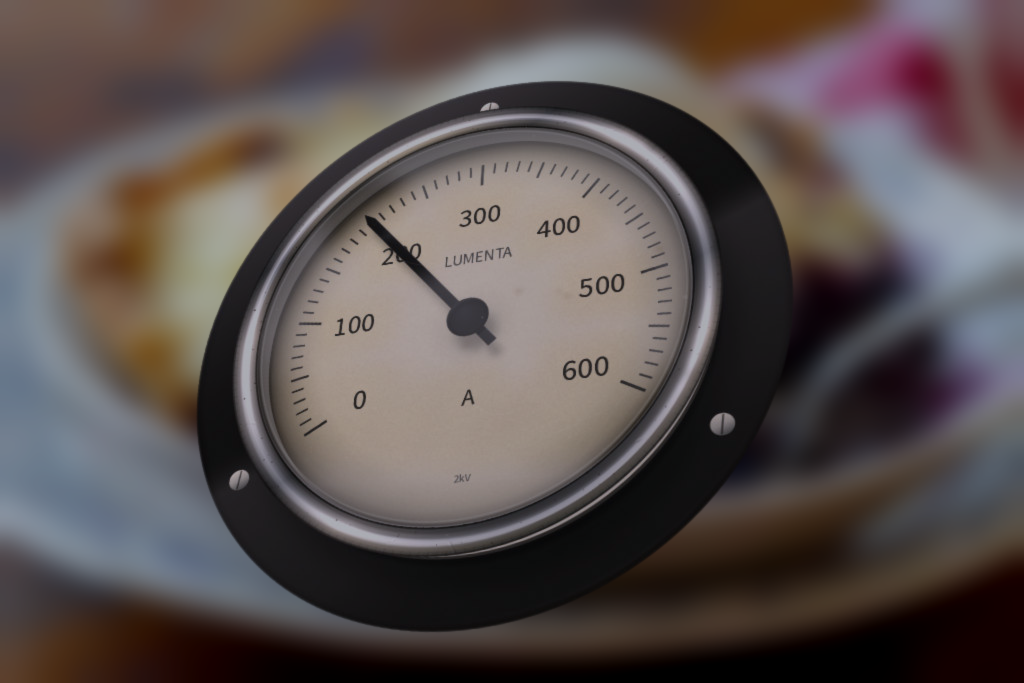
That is 200 A
